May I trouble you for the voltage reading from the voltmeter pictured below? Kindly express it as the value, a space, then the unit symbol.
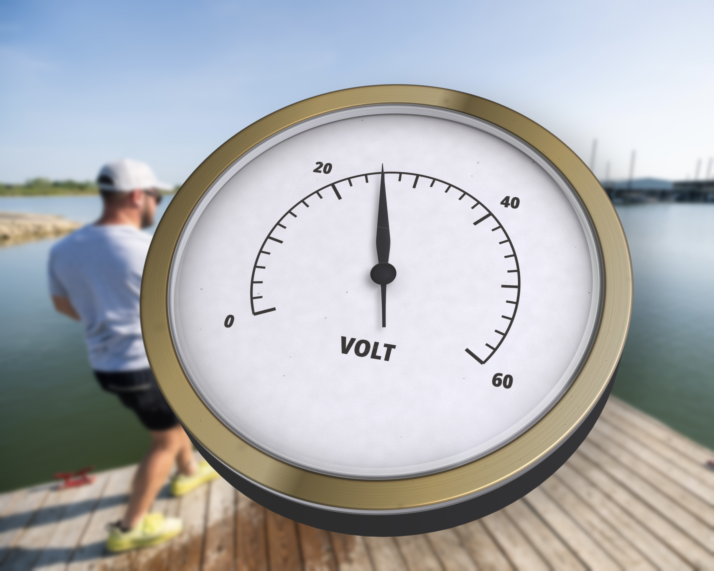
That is 26 V
